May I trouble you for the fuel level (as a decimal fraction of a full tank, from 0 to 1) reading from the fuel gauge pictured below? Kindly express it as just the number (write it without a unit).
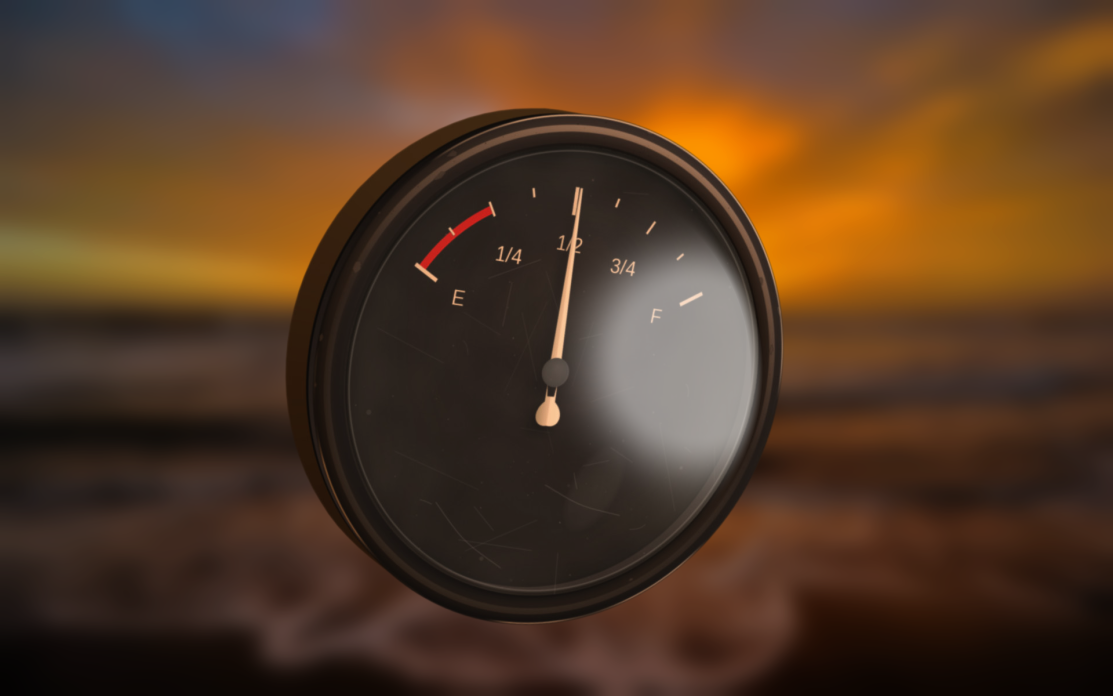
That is 0.5
